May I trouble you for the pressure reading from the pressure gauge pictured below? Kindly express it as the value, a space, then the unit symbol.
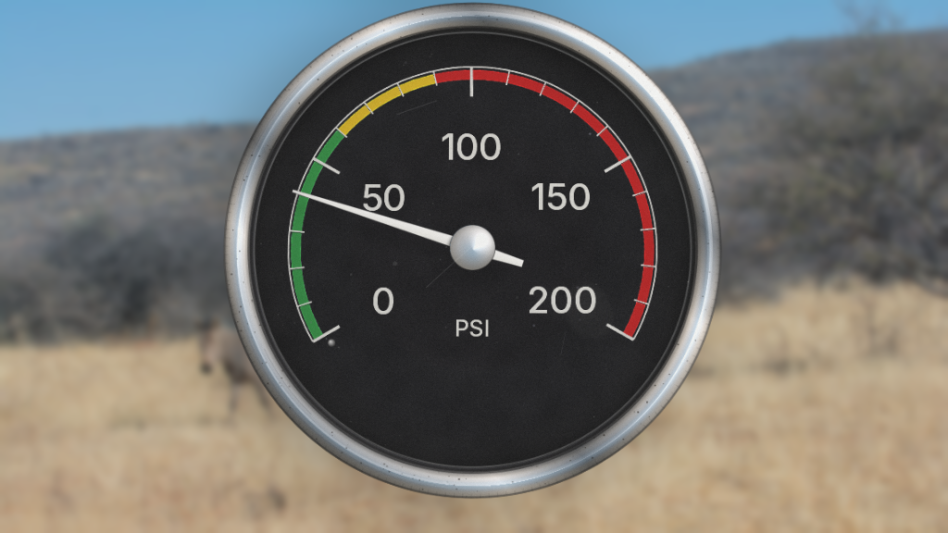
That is 40 psi
